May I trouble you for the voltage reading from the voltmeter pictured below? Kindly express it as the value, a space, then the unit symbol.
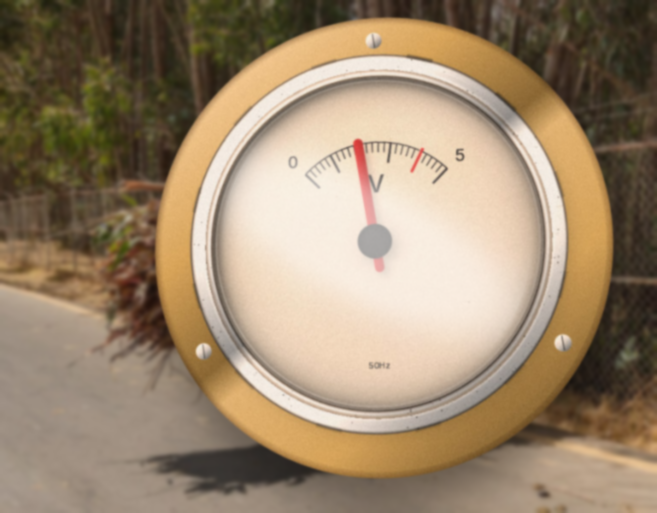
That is 2 V
